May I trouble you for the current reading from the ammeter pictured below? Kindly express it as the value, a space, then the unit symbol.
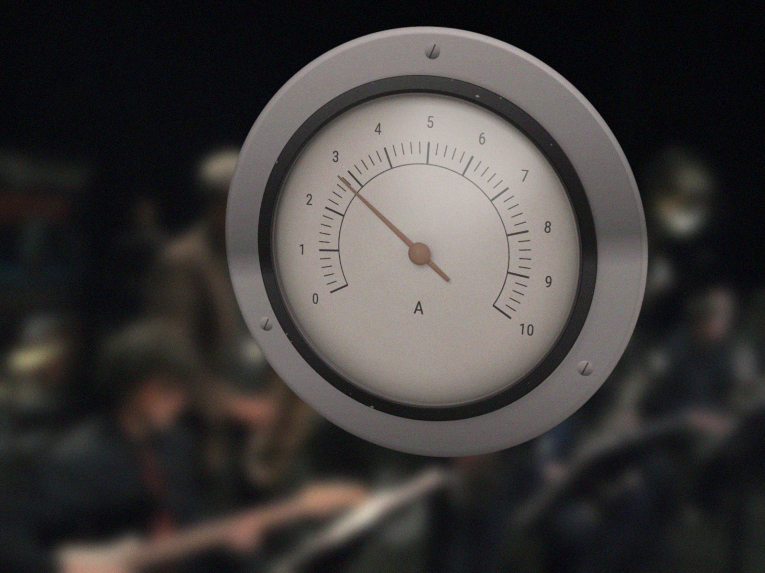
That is 2.8 A
